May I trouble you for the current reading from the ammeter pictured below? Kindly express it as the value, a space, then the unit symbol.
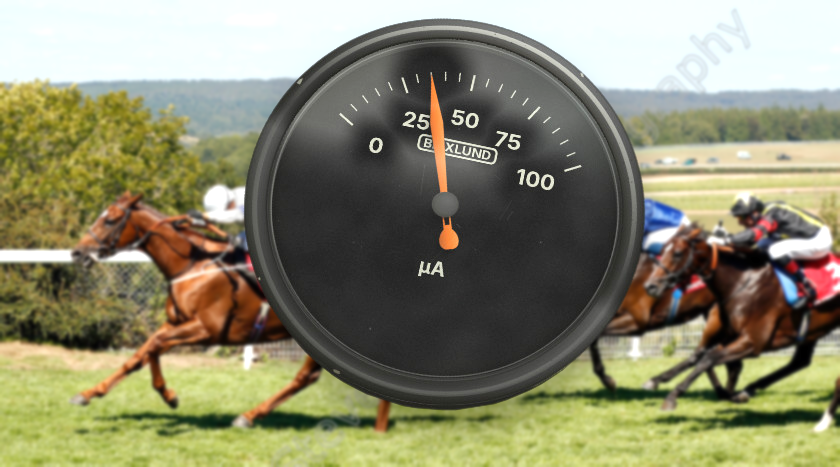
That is 35 µA
